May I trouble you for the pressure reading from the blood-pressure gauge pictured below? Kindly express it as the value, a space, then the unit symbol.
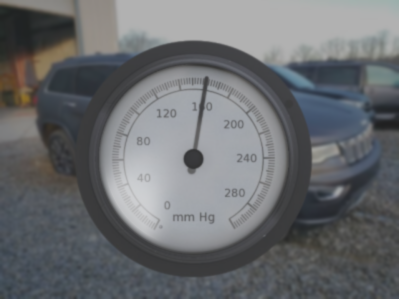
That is 160 mmHg
